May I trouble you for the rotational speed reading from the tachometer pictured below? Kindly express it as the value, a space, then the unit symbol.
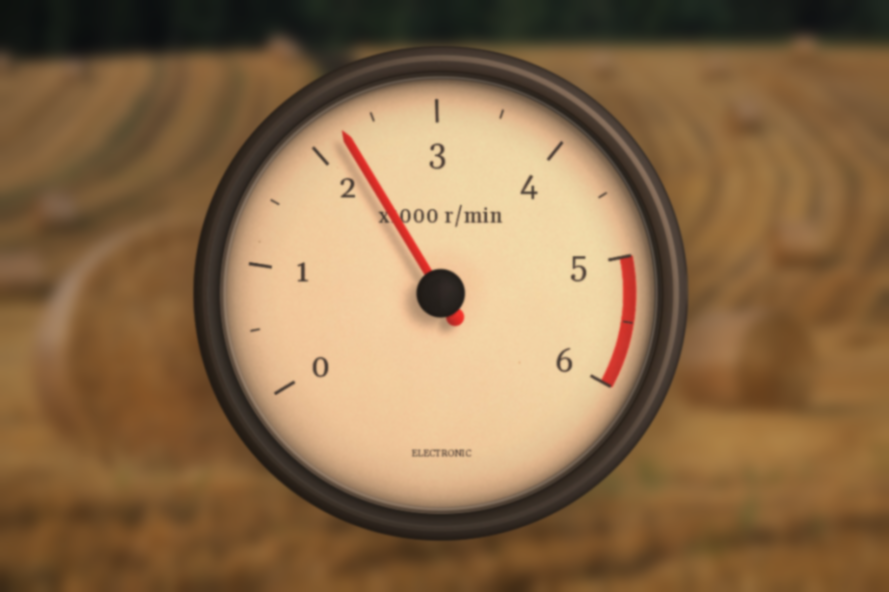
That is 2250 rpm
